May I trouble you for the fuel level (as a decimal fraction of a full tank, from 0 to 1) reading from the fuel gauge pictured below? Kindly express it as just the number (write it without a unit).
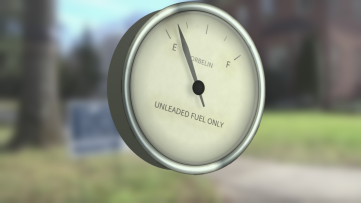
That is 0.125
